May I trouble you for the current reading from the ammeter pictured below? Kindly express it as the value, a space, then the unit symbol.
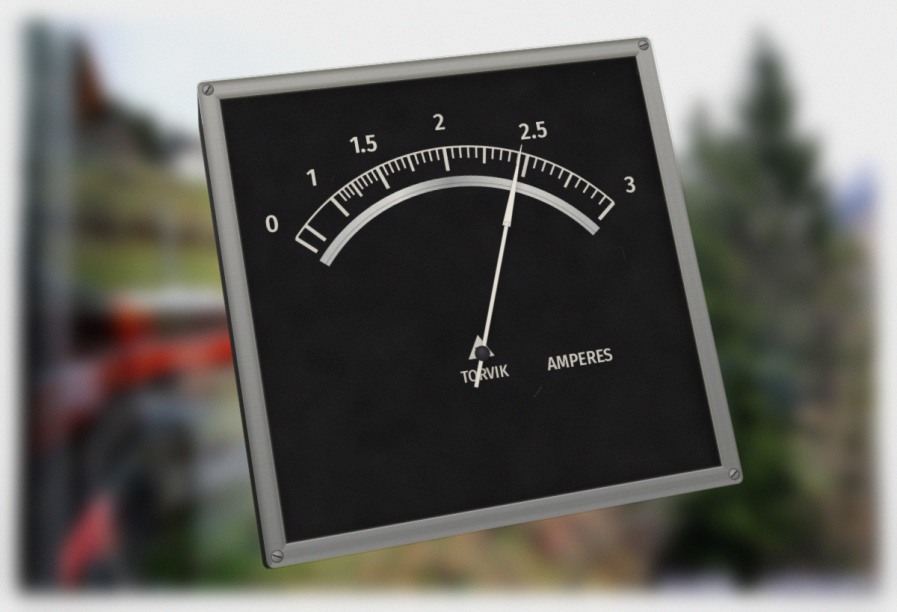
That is 2.45 A
